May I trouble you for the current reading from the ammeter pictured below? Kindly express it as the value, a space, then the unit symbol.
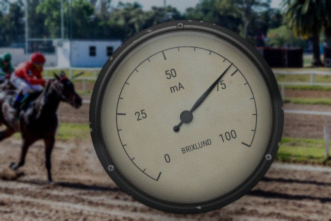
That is 72.5 mA
